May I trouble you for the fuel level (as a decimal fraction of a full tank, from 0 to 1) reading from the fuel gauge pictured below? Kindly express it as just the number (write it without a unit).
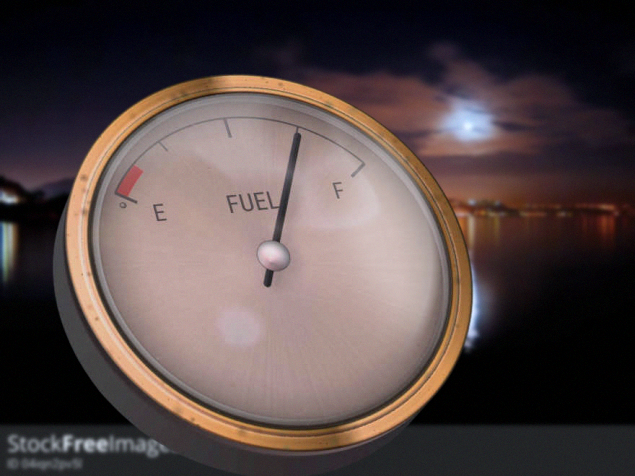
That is 0.75
